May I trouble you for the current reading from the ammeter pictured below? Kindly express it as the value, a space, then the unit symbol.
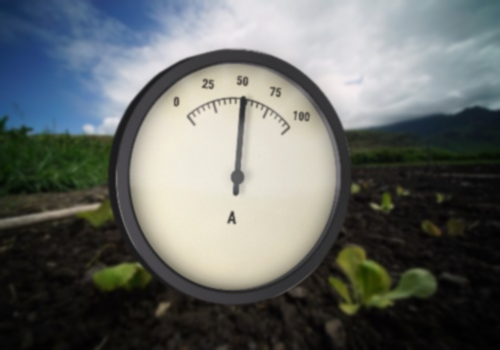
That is 50 A
